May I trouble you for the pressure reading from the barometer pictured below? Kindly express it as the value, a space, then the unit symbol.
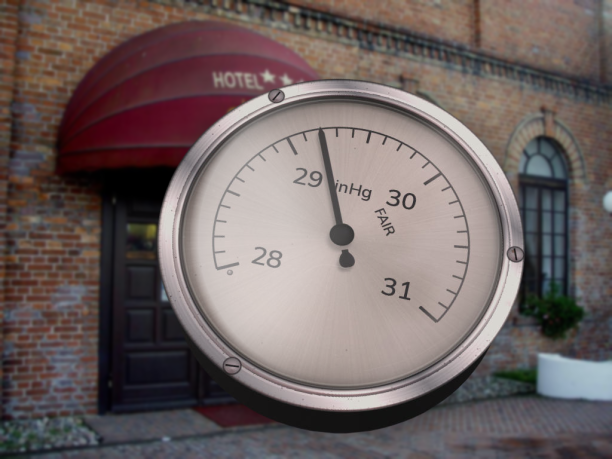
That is 29.2 inHg
